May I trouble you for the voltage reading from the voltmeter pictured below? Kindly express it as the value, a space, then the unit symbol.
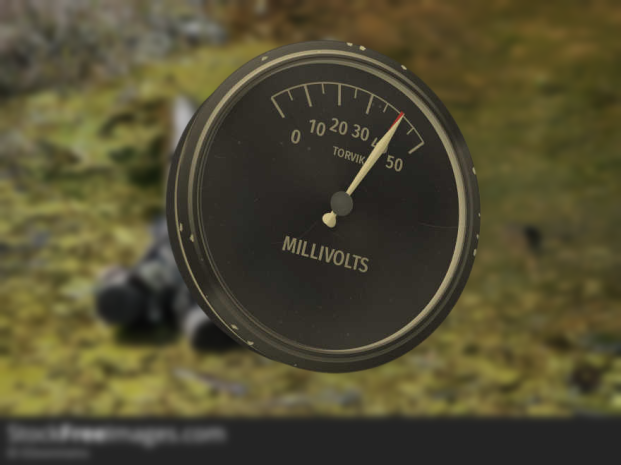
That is 40 mV
